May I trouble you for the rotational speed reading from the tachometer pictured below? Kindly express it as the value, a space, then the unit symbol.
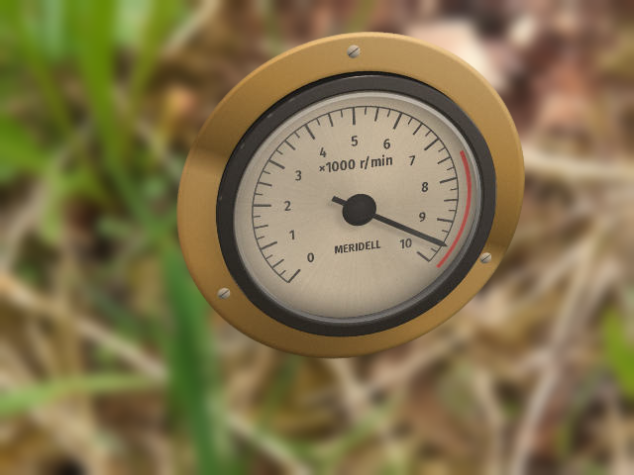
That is 9500 rpm
